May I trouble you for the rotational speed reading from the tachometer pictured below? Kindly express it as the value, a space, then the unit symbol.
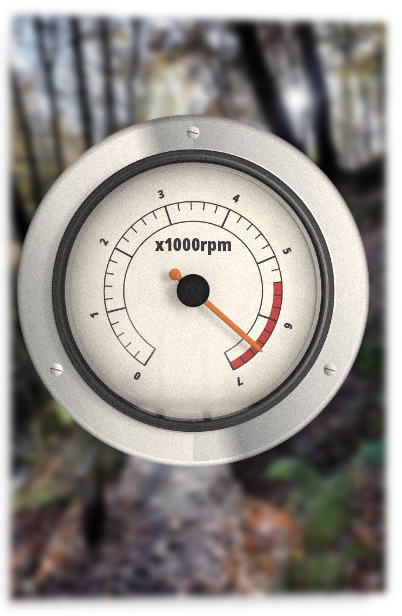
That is 6500 rpm
